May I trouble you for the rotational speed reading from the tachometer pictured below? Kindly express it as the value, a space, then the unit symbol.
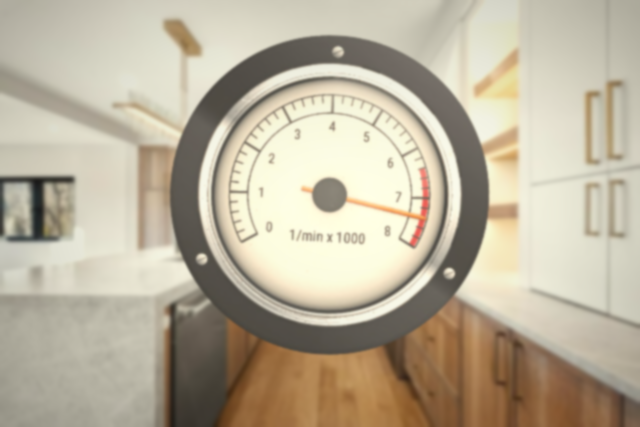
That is 7400 rpm
